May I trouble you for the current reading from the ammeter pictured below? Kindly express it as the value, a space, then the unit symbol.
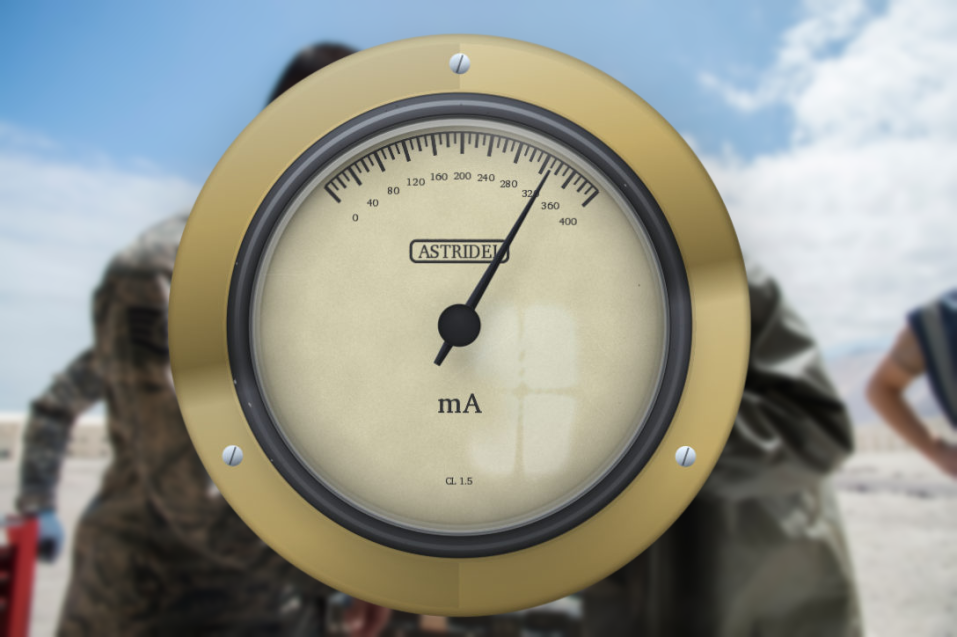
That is 330 mA
